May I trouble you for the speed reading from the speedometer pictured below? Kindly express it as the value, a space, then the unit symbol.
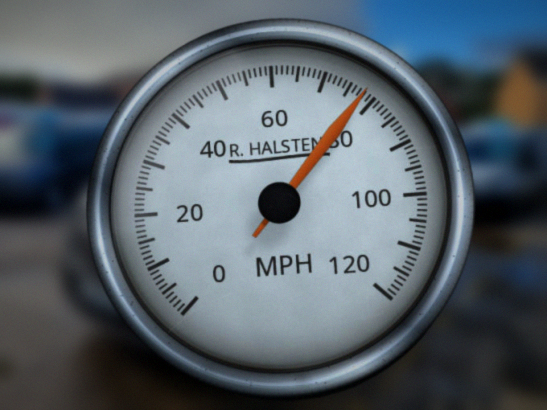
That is 78 mph
